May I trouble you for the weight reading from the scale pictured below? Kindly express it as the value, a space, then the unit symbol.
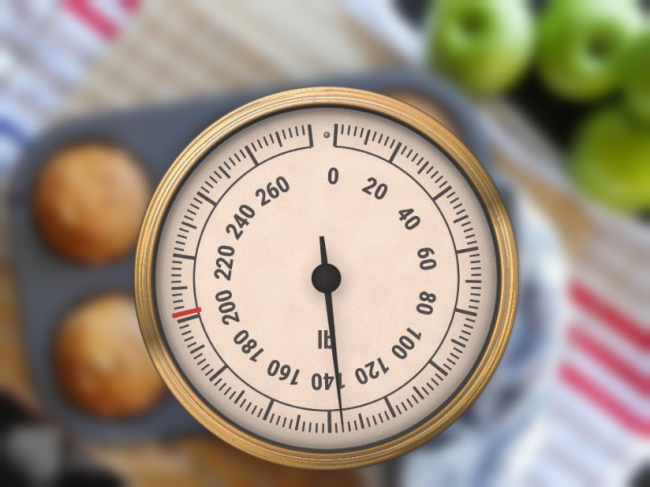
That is 136 lb
